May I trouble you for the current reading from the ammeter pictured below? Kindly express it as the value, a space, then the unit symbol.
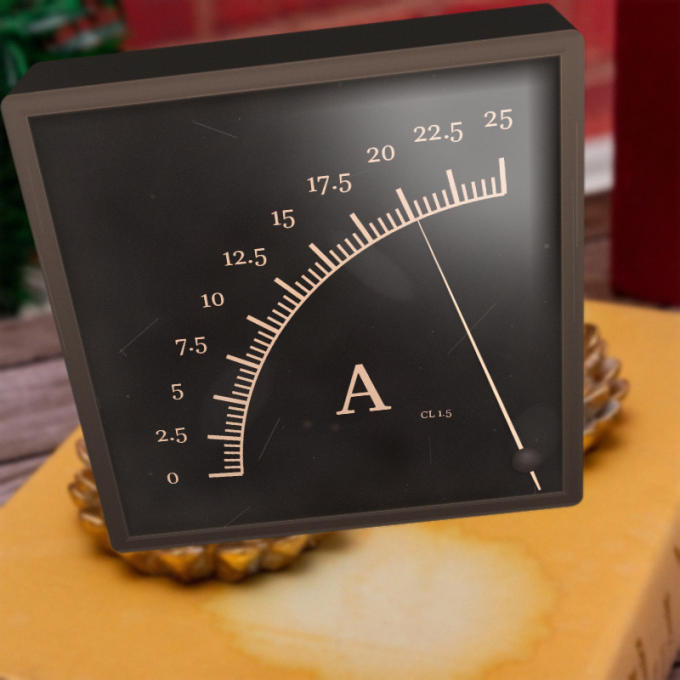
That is 20.25 A
